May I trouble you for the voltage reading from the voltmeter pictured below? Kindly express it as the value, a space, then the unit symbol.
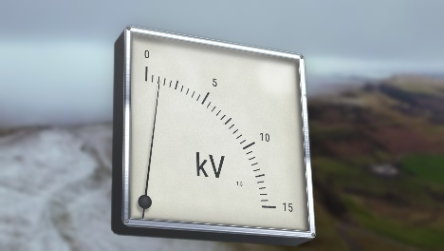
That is 1 kV
